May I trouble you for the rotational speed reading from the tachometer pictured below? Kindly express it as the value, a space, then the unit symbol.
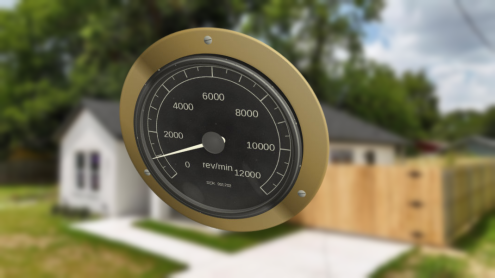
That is 1000 rpm
